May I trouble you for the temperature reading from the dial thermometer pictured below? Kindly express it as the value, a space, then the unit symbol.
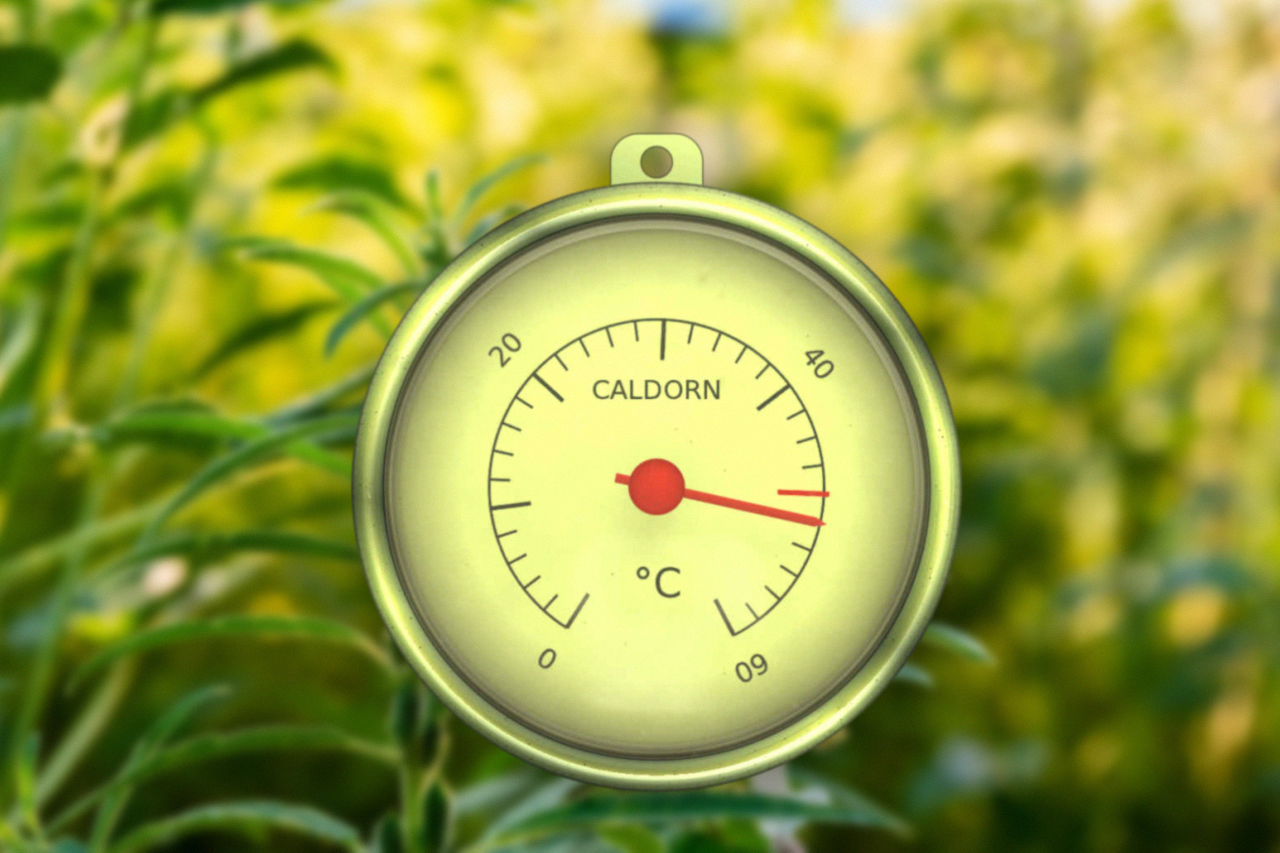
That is 50 °C
